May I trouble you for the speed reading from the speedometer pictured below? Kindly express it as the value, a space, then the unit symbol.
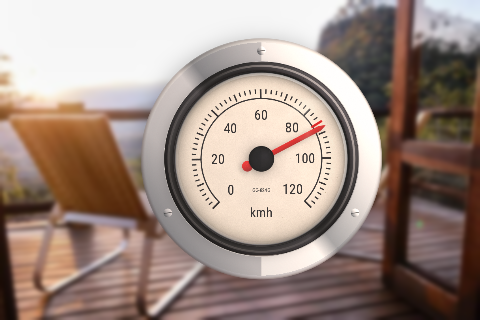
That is 88 km/h
